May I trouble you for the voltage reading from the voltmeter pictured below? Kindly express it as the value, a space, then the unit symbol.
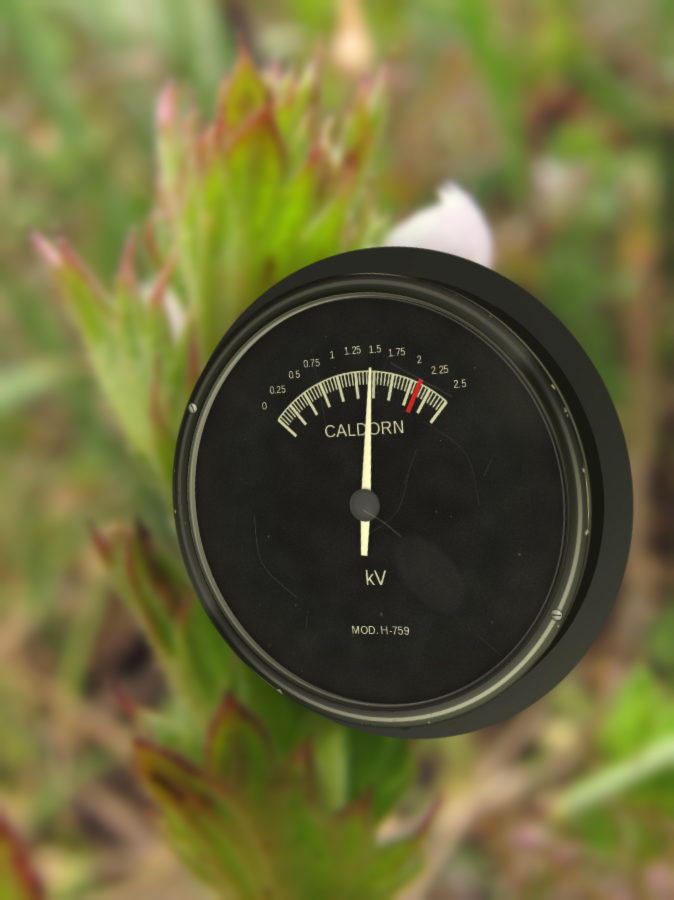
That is 1.5 kV
